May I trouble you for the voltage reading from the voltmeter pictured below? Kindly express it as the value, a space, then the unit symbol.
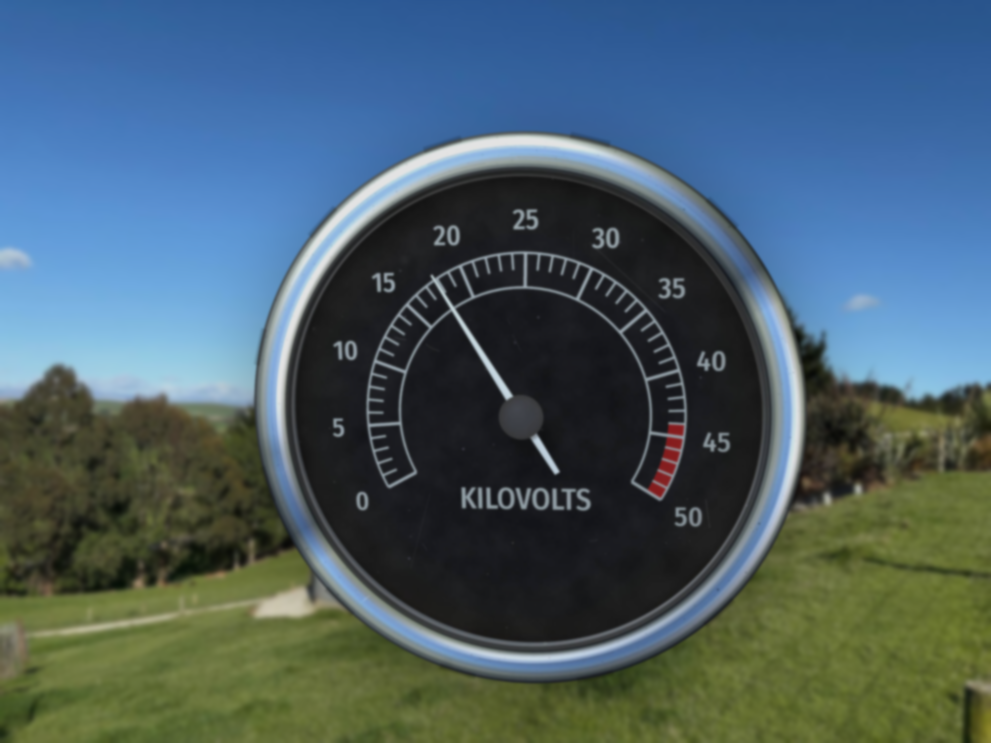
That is 18 kV
